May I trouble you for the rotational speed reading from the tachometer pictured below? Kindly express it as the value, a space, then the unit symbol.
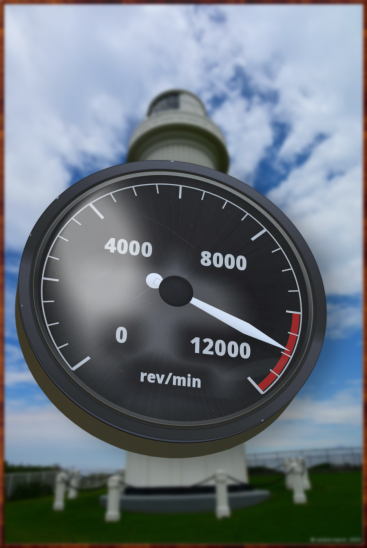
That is 11000 rpm
